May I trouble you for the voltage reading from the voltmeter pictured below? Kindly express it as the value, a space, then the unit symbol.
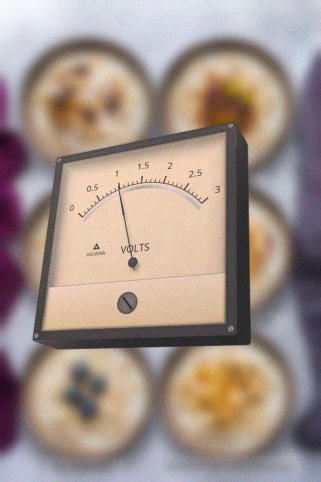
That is 1 V
